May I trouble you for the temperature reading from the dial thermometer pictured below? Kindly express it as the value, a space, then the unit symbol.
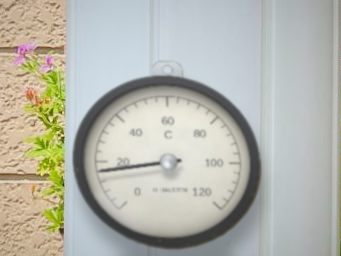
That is 16 °C
